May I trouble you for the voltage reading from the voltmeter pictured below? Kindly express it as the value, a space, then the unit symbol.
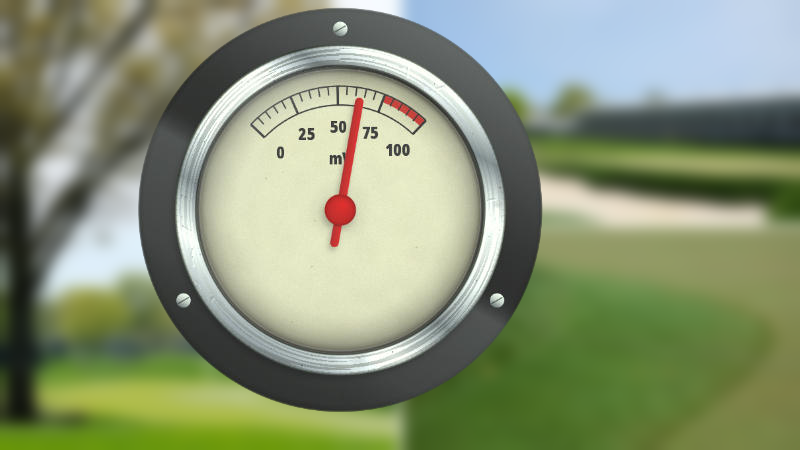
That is 62.5 mV
